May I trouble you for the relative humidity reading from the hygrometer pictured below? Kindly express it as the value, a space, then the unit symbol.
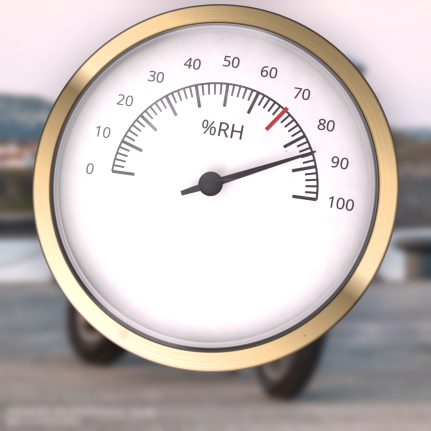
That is 86 %
